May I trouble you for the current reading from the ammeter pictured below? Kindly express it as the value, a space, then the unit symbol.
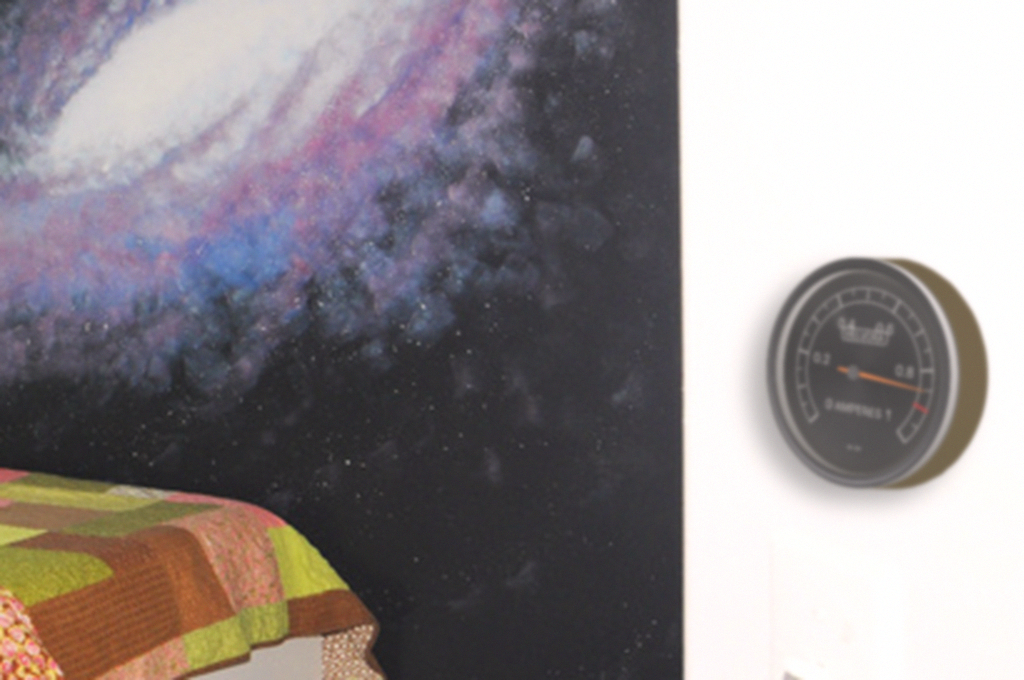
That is 0.85 A
